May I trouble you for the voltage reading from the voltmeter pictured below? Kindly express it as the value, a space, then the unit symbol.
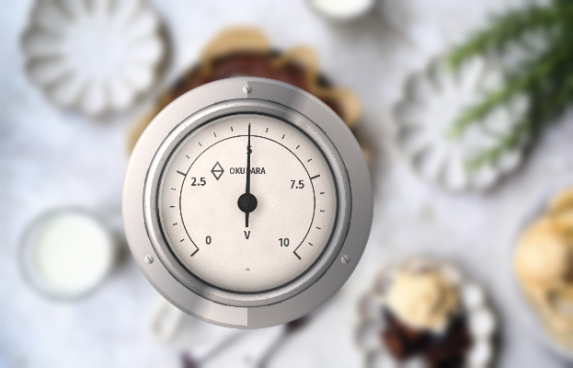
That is 5 V
